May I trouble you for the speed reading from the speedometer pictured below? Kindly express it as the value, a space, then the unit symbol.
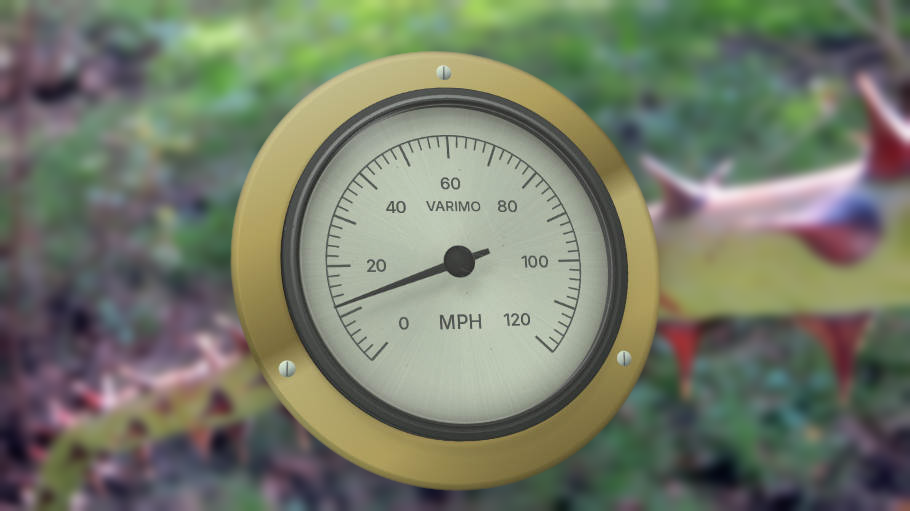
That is 12 mph
